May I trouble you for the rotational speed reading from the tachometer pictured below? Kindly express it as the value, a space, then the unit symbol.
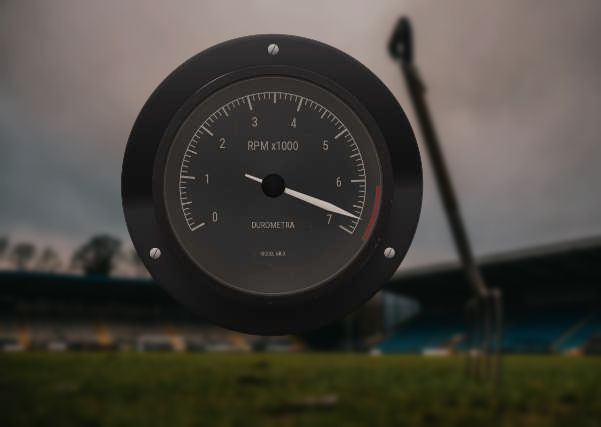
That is 6700 rpm
